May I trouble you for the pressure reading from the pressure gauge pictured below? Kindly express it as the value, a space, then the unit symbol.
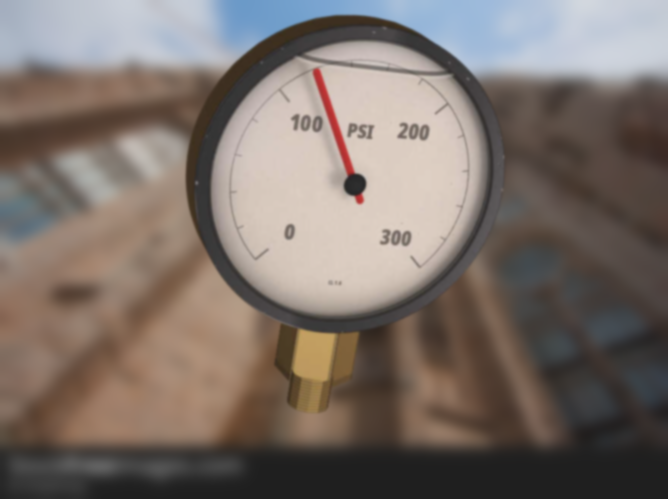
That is 120 psi
